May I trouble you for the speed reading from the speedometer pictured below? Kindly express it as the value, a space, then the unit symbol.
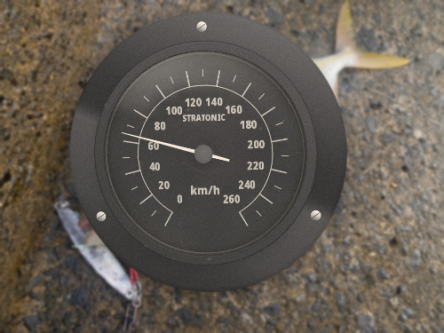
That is 65 km/h
